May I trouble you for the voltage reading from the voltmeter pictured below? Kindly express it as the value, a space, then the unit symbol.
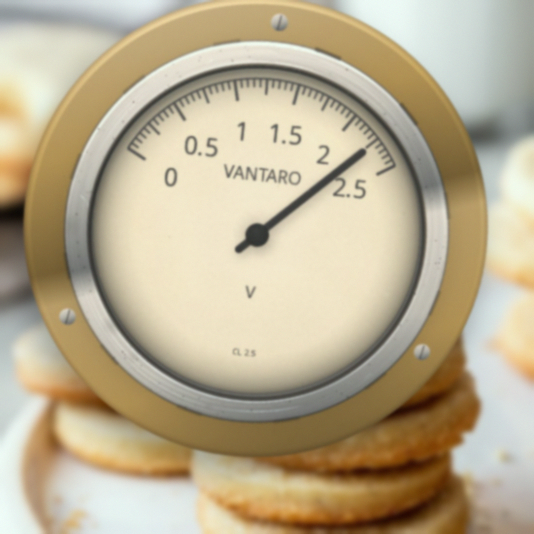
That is 2.25 V
